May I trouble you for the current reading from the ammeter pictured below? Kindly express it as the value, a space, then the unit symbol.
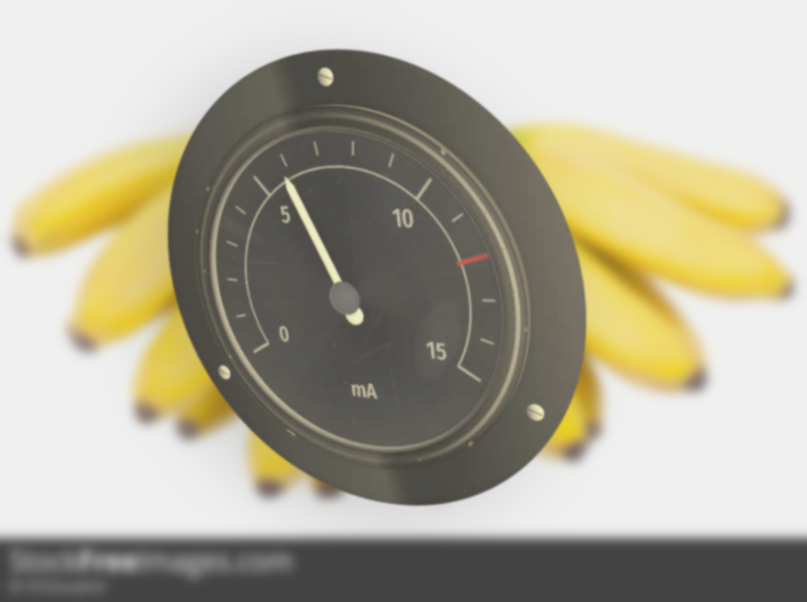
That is 6 mA
